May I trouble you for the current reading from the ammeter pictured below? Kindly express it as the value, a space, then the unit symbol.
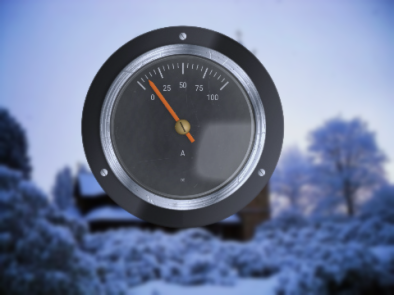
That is 10 A
